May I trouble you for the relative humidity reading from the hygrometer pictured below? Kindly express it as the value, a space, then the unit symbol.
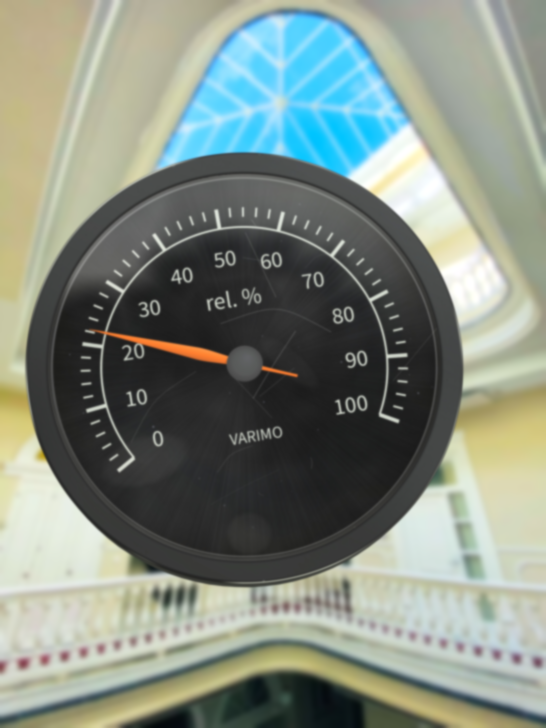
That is 22 %
